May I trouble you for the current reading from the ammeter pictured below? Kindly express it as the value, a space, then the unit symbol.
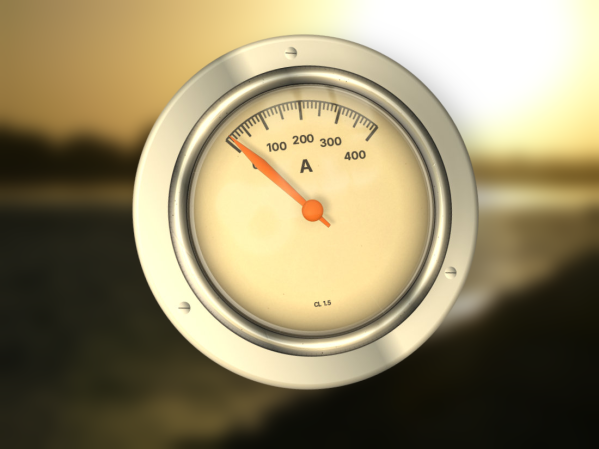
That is 10 A
